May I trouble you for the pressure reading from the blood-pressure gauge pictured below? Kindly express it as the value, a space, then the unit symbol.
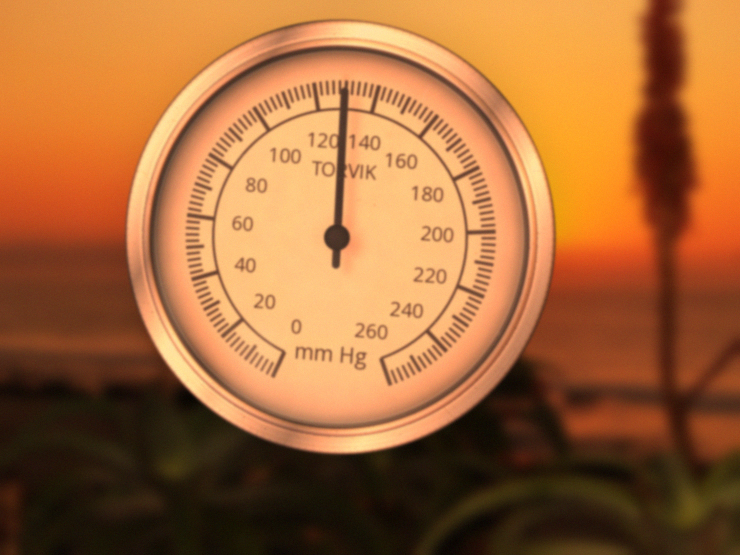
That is 130 mmHg
